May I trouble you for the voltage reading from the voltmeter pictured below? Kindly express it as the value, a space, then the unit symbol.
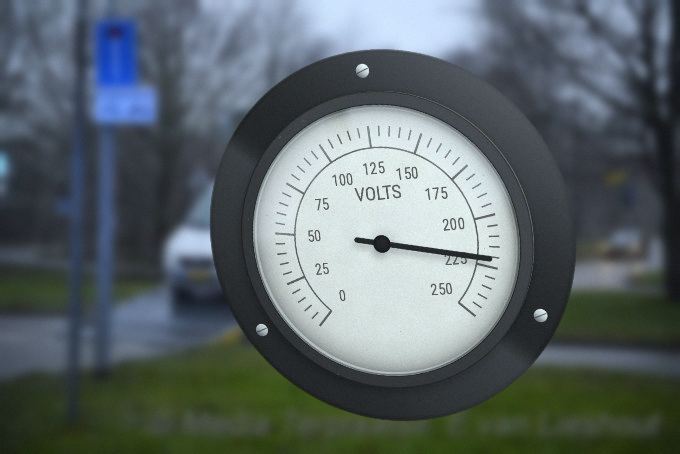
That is 220 V
